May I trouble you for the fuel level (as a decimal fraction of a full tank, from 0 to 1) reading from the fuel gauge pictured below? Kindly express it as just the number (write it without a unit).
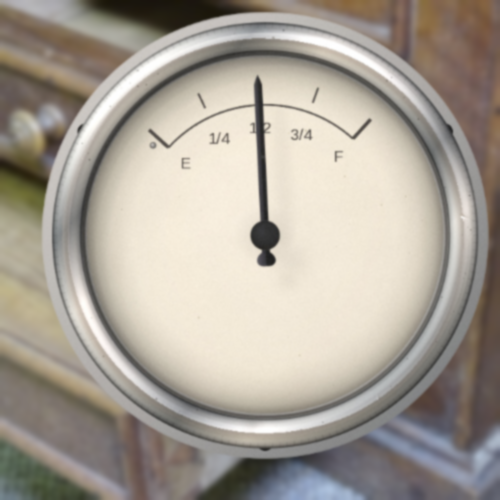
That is 0.5
